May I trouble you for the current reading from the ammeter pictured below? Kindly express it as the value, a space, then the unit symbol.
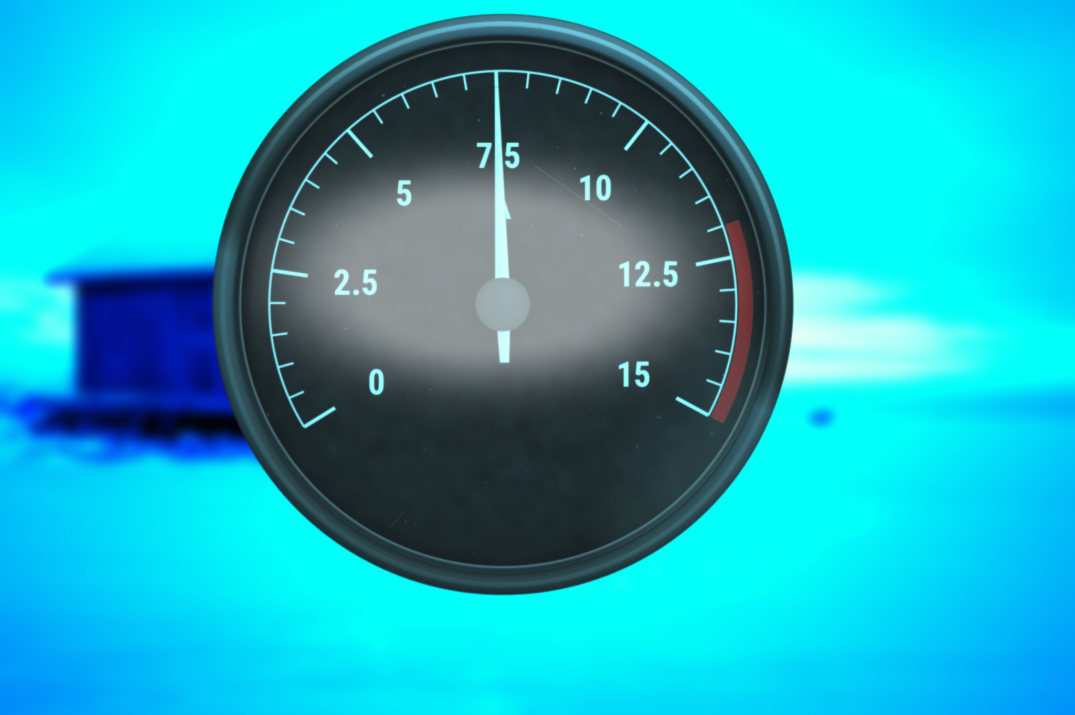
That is 7.5 A
